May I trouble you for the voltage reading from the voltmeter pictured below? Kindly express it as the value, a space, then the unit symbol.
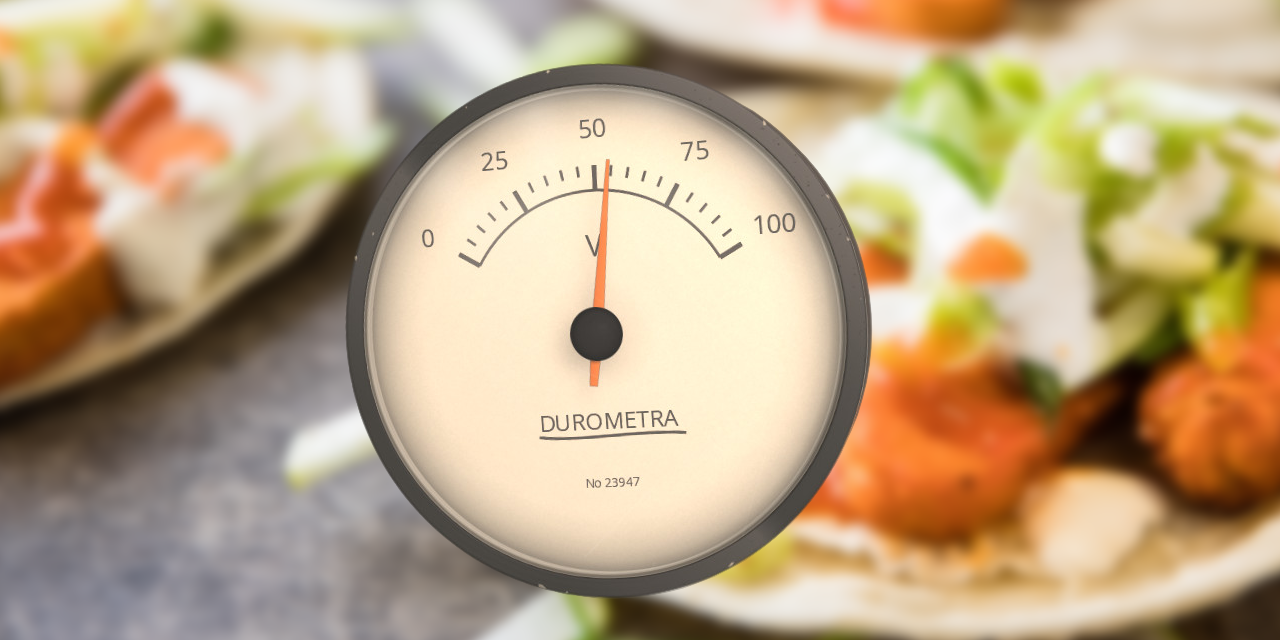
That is 55 V
